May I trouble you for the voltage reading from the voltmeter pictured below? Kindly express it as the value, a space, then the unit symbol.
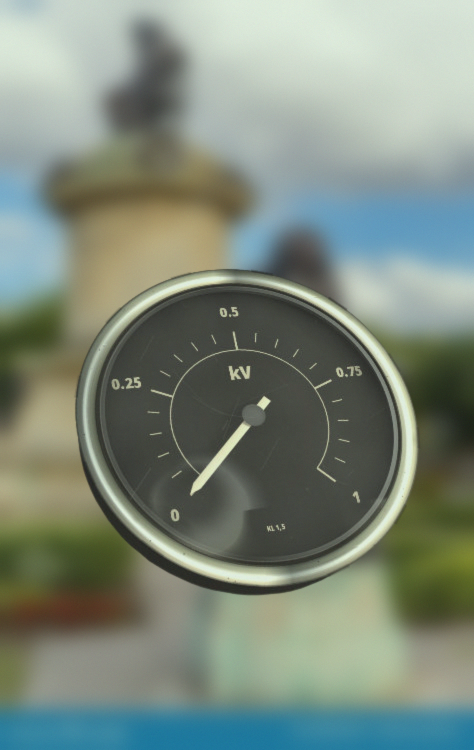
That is 0 kV
